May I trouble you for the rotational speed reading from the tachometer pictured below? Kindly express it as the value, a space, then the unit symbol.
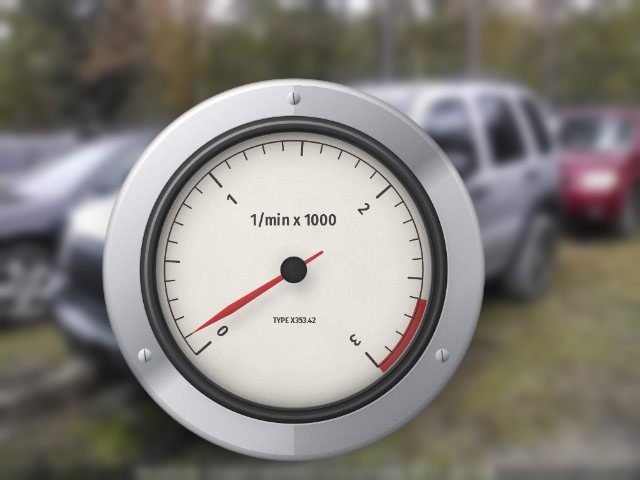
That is 100 rpm
